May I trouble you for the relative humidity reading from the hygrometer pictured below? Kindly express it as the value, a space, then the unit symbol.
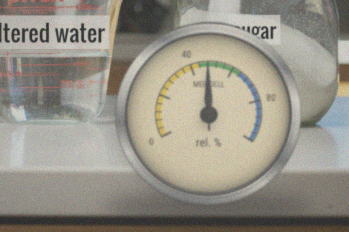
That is 48 %
